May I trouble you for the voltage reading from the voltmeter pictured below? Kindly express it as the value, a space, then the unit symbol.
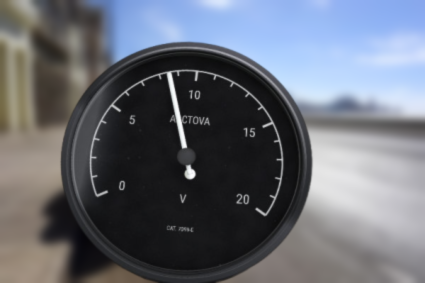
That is 8.5 V
